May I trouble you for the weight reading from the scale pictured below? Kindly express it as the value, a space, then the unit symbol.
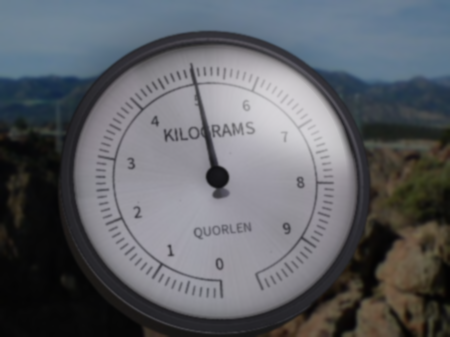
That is 5 kg
